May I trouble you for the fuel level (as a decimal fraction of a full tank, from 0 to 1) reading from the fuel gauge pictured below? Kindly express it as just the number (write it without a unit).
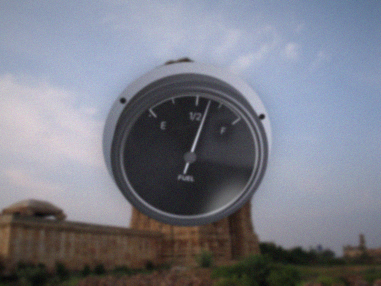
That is 0.625
